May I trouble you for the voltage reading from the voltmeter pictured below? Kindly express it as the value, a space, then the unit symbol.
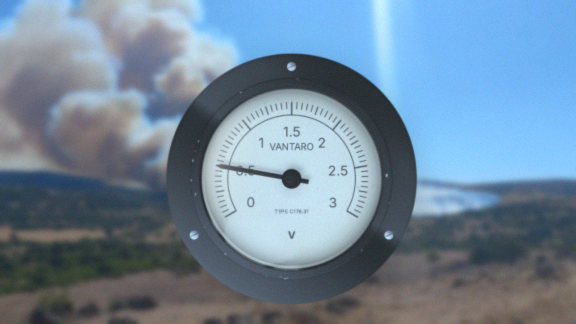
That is 0.5 V
